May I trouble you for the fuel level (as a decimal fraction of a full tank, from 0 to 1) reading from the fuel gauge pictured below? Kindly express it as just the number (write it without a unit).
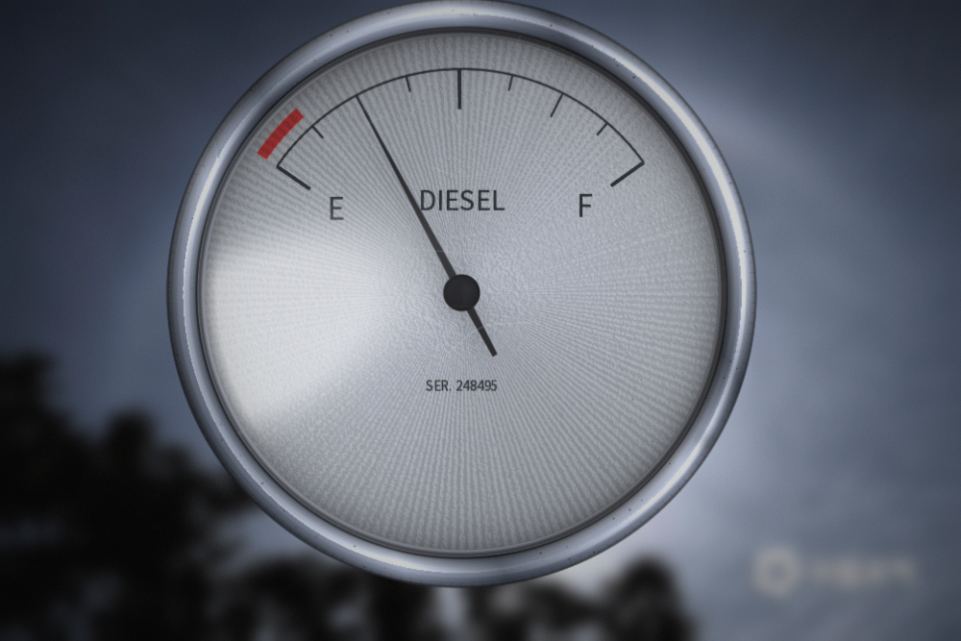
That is 0.25
